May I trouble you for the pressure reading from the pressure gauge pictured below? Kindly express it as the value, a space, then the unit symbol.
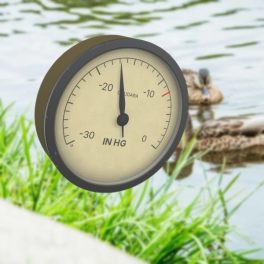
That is -17 inHg
